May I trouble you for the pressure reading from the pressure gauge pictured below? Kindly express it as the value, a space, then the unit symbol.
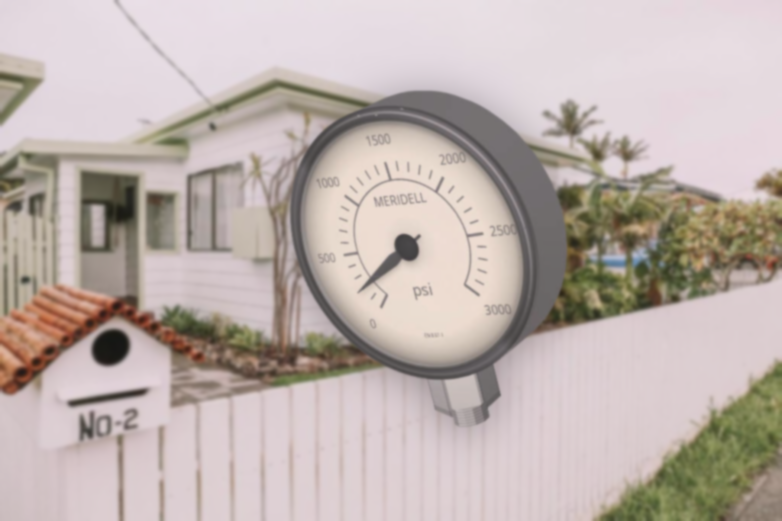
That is 200 psi
